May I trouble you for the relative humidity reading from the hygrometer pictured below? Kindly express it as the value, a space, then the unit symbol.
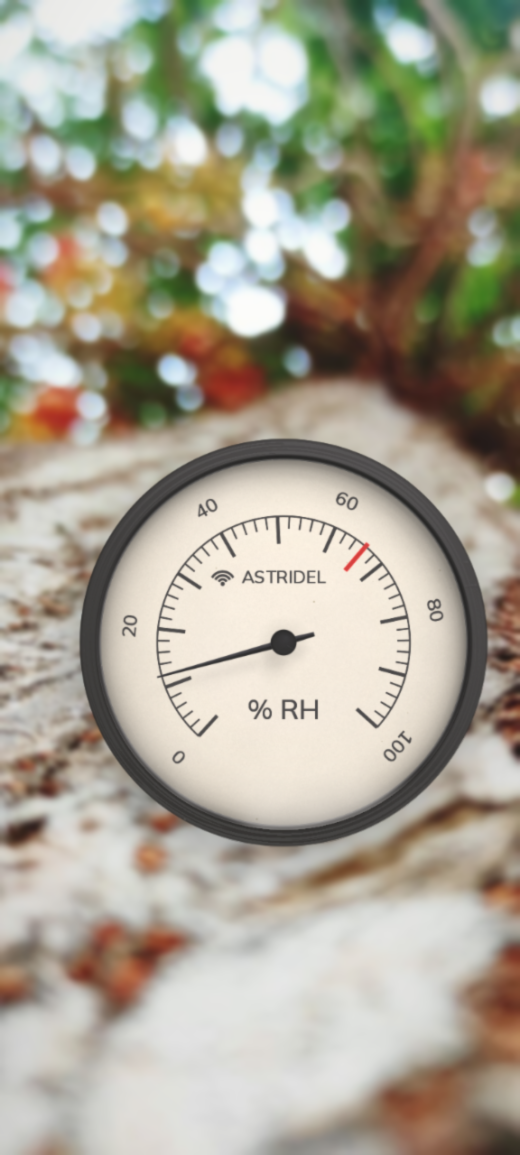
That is 12 %
